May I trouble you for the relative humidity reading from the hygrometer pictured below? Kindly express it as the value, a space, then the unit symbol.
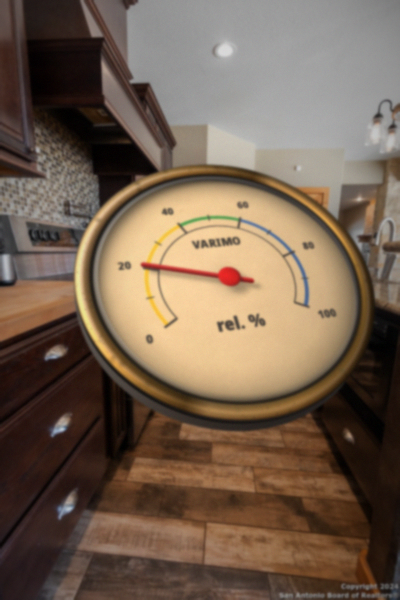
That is 20 %
